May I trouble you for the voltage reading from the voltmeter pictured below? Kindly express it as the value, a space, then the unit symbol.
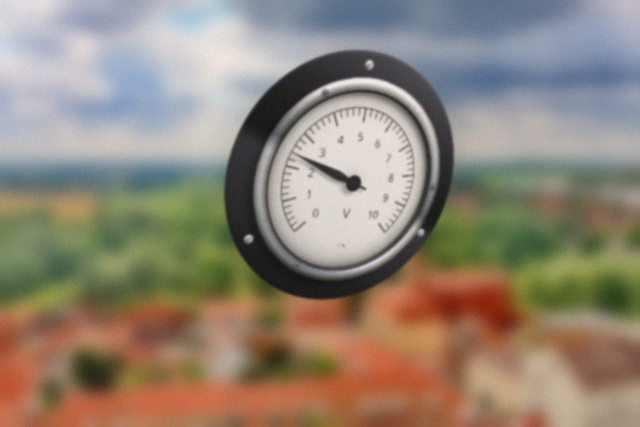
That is 2.4 V
